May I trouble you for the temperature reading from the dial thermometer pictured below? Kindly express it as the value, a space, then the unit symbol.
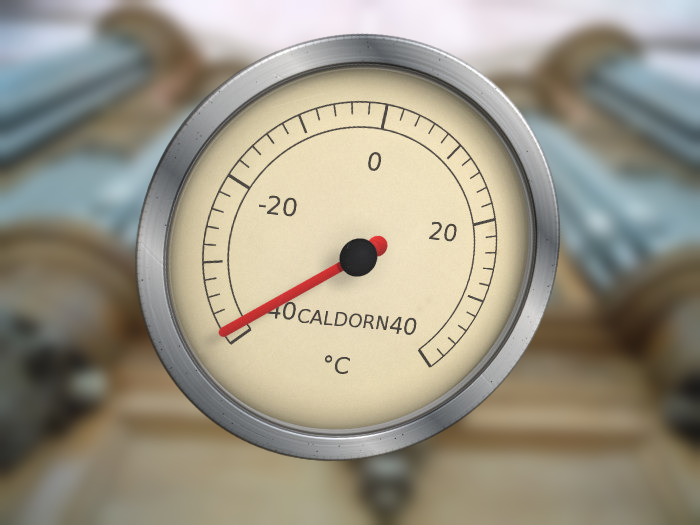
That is -38 °C
